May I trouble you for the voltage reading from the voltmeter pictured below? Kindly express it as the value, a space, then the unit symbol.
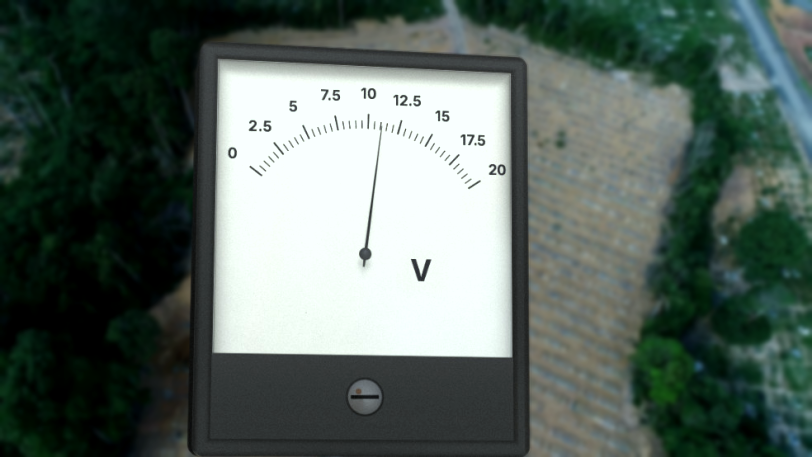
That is 11 V
